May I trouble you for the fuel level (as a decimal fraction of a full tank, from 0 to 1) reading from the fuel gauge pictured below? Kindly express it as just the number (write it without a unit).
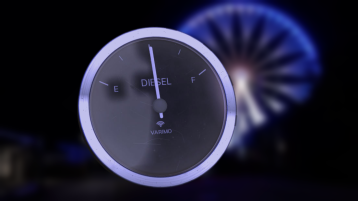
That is 0.5
